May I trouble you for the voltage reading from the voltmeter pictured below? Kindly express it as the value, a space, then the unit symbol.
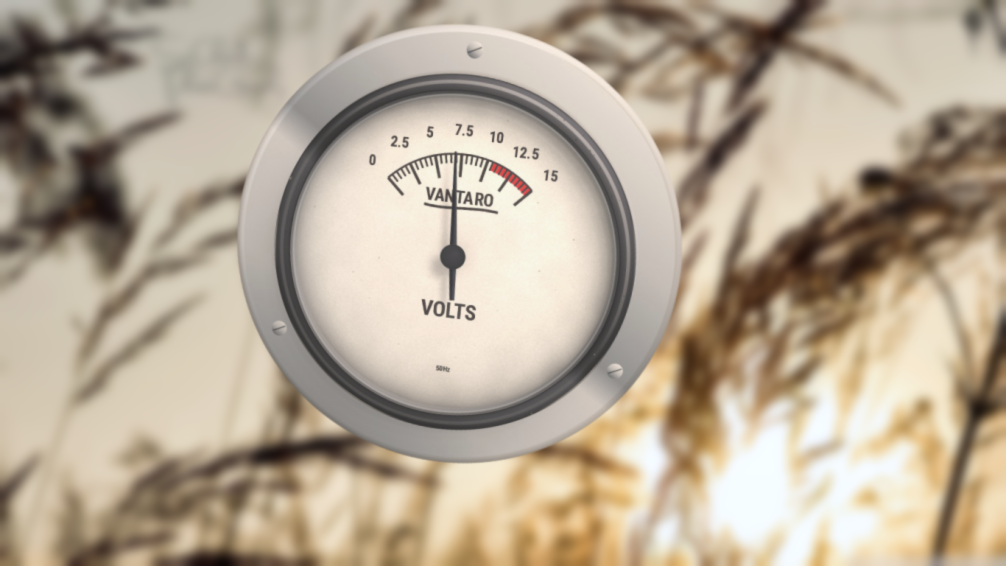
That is 7 V
